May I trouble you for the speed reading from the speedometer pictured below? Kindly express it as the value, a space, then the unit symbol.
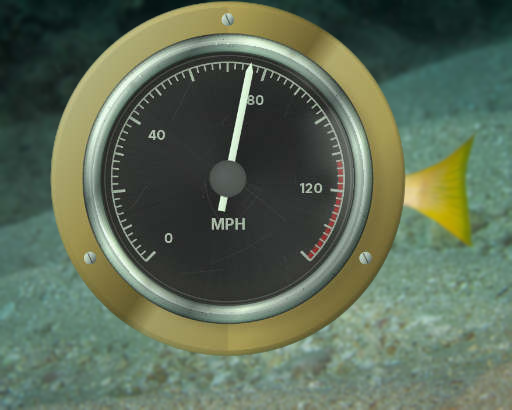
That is 76 mph
